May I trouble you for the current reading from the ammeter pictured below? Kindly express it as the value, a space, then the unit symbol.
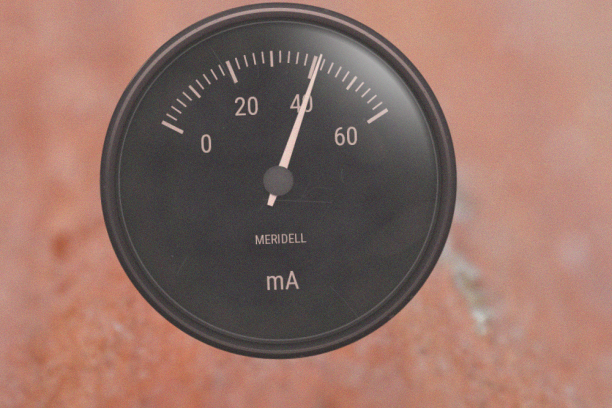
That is 41 mA
